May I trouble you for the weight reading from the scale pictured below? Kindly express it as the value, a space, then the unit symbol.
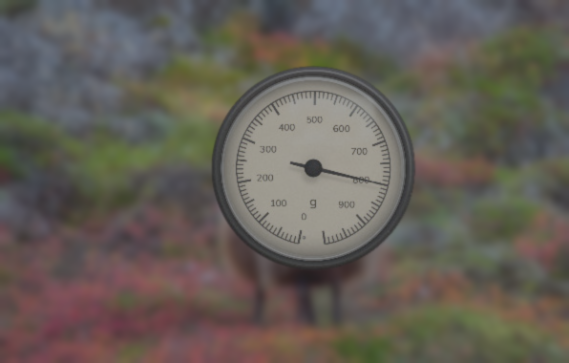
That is 800 g
